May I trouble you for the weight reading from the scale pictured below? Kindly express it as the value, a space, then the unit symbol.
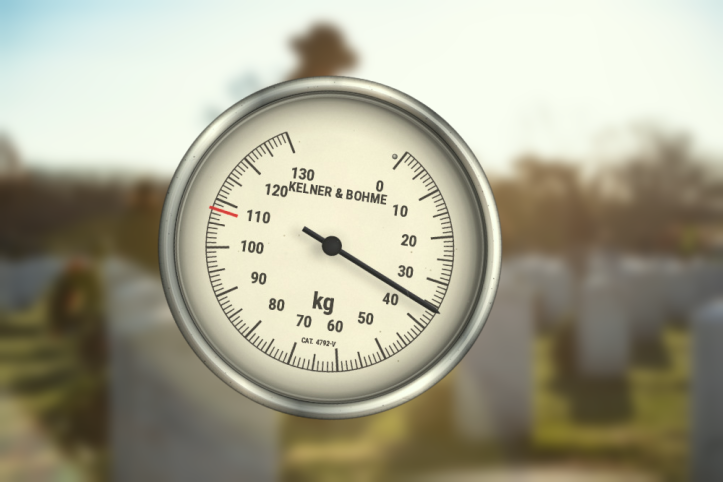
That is 36 kg
